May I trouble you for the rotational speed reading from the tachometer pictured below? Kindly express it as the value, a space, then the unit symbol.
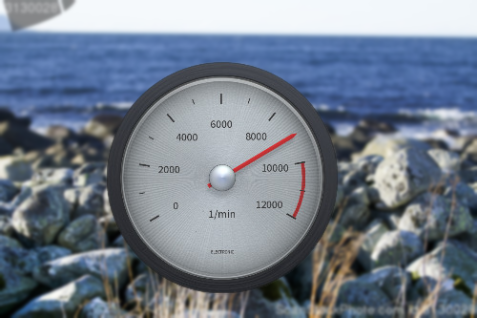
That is 9000 rpm
